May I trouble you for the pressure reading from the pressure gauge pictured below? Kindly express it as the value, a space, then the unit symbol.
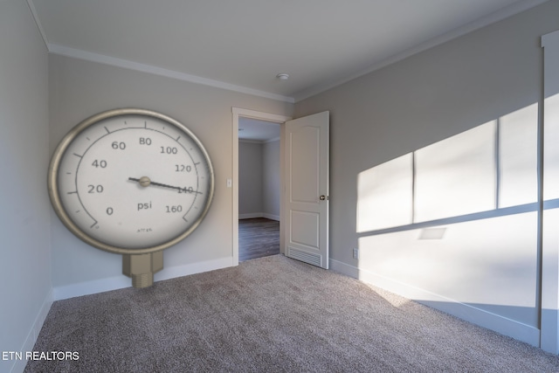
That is 140 psi
